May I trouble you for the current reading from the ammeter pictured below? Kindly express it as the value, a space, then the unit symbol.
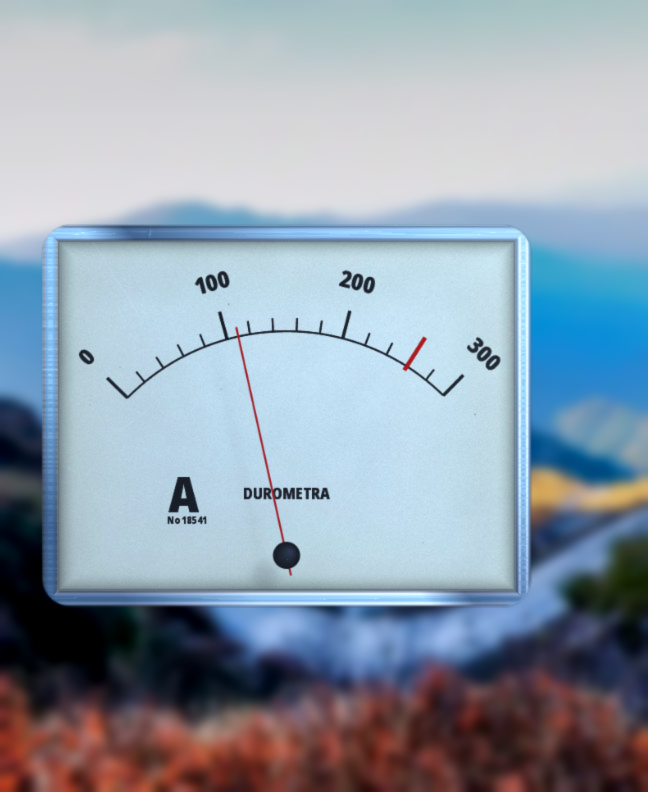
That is 110 A
